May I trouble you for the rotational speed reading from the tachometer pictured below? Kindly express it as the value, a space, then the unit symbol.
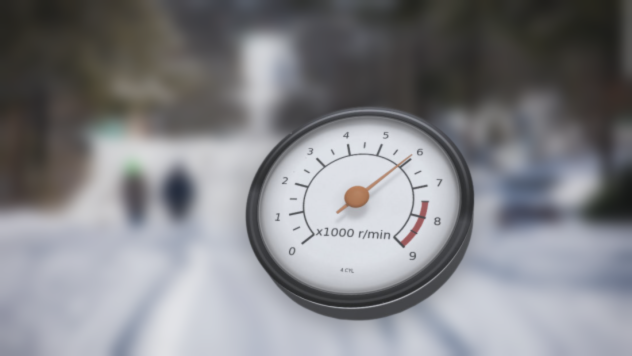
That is 6000 rpm
